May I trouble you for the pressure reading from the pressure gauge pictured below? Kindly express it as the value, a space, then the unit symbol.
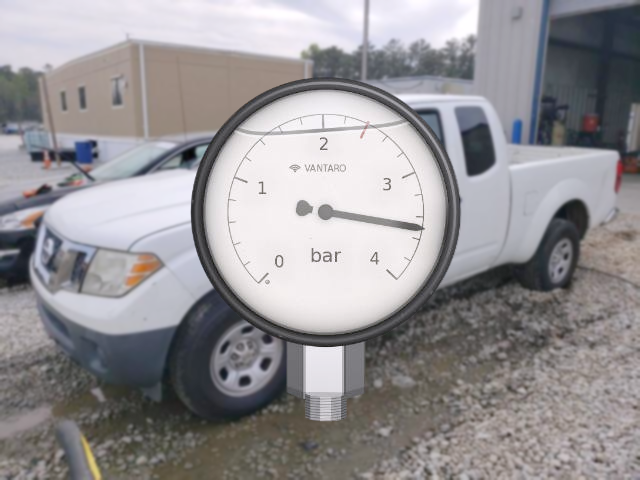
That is 3.5 bar
